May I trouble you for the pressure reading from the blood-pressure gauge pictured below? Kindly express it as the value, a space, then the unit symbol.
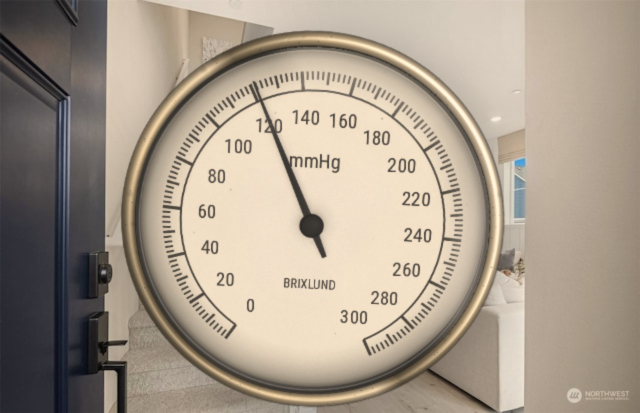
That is 122 mmHg
